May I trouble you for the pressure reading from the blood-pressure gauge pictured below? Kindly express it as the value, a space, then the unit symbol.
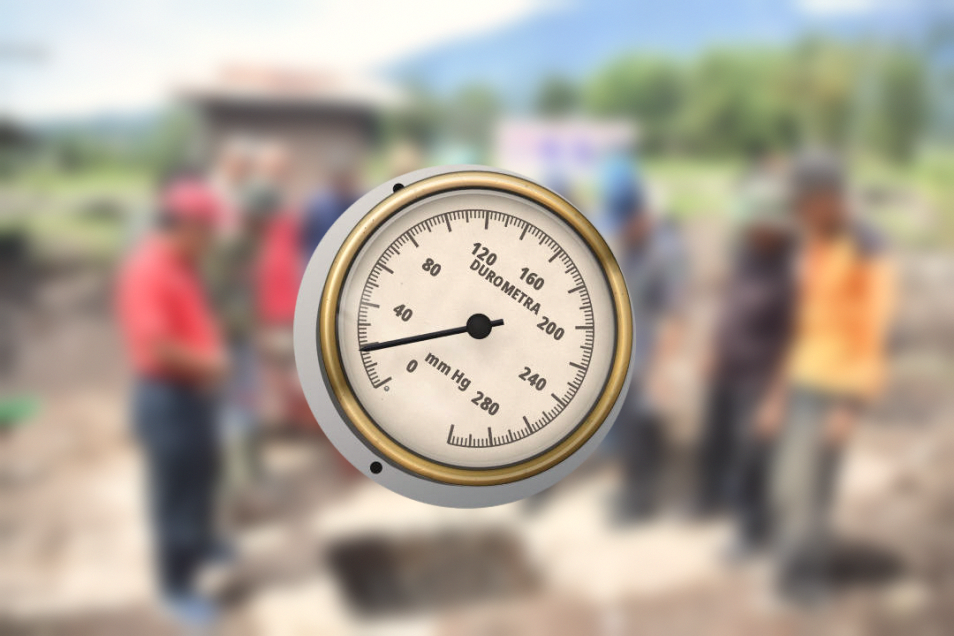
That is 18 mmHg
